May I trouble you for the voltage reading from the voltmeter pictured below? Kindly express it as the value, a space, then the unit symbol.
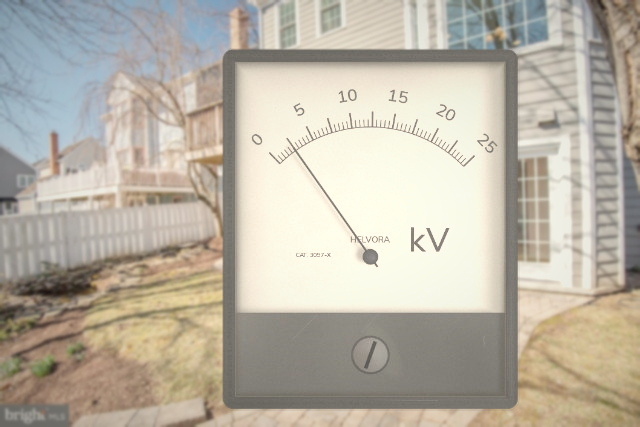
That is 2.5 kV
